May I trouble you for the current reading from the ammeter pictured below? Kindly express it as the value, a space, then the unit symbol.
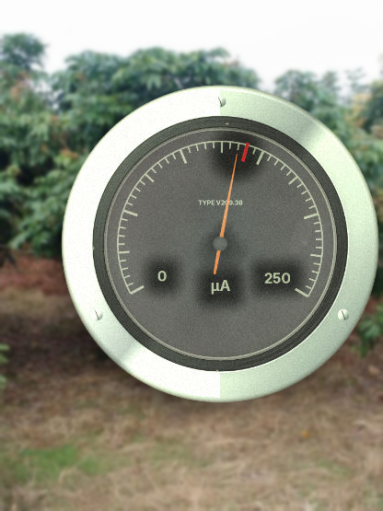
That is 135 µA
